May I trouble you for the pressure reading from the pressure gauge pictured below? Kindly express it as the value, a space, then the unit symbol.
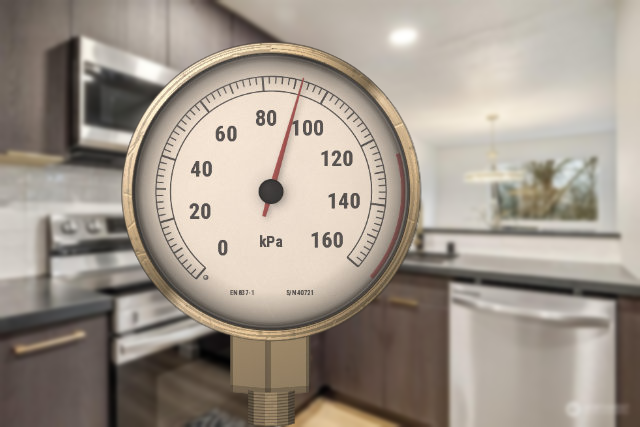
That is 92 kPa
